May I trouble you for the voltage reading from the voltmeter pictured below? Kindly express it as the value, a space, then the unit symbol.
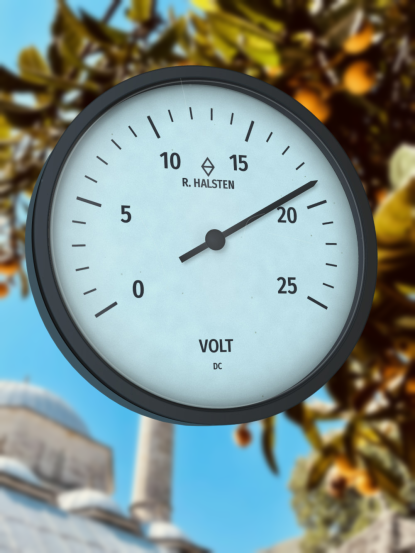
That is 19 V
